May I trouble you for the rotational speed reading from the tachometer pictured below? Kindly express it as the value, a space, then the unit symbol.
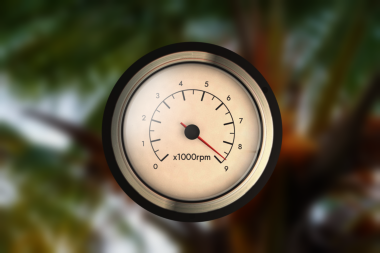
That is 8750 rpm
